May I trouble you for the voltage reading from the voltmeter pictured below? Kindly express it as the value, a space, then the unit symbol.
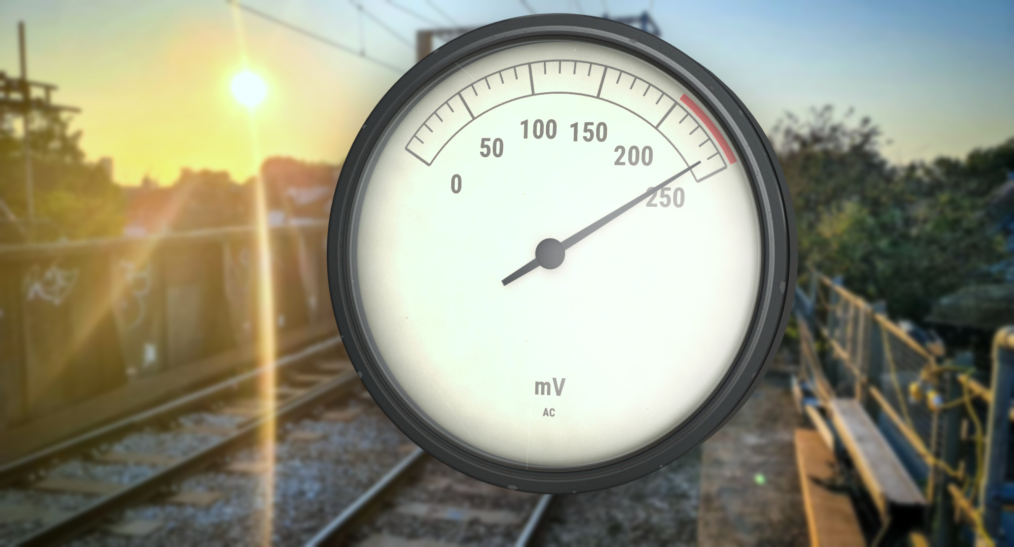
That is 240 mV
